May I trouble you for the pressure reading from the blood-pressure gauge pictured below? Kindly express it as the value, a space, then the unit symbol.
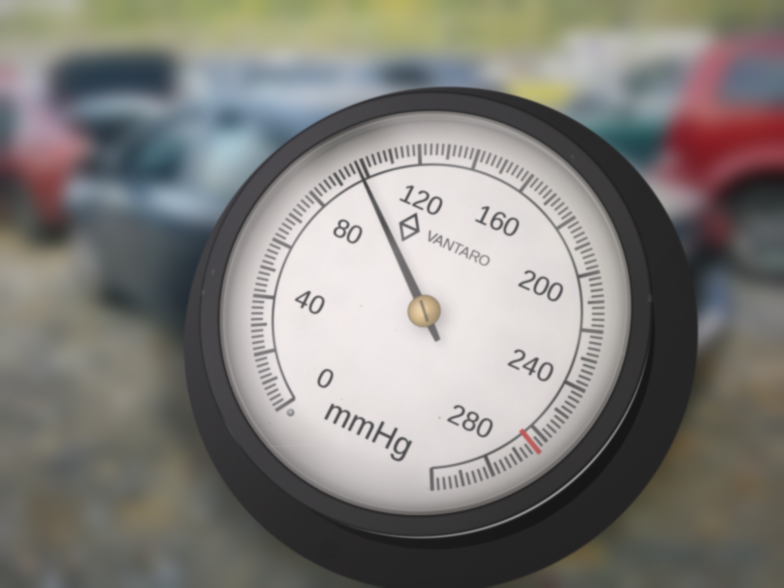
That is 98 mmHg
